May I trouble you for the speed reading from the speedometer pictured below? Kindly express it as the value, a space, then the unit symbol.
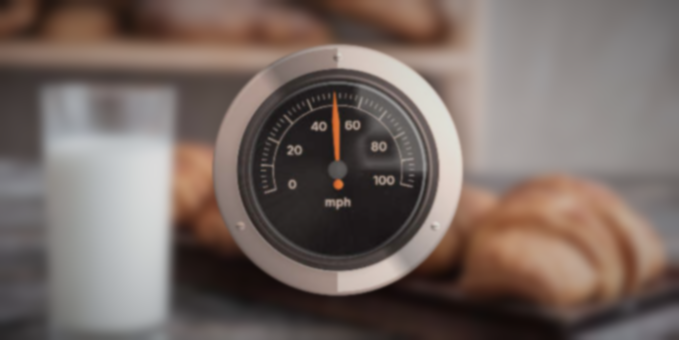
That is 50 mph
